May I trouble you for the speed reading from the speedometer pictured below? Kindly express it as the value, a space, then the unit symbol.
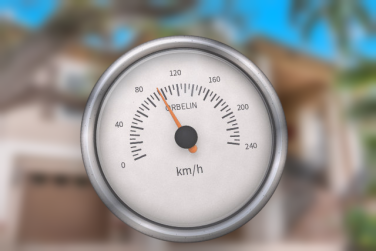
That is 95 km/h
